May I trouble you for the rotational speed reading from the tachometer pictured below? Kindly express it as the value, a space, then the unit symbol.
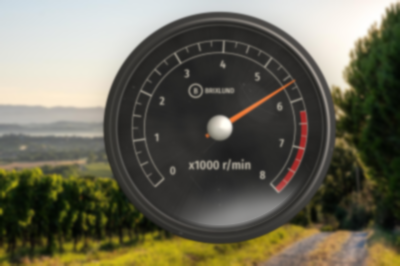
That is 5625 rpm
